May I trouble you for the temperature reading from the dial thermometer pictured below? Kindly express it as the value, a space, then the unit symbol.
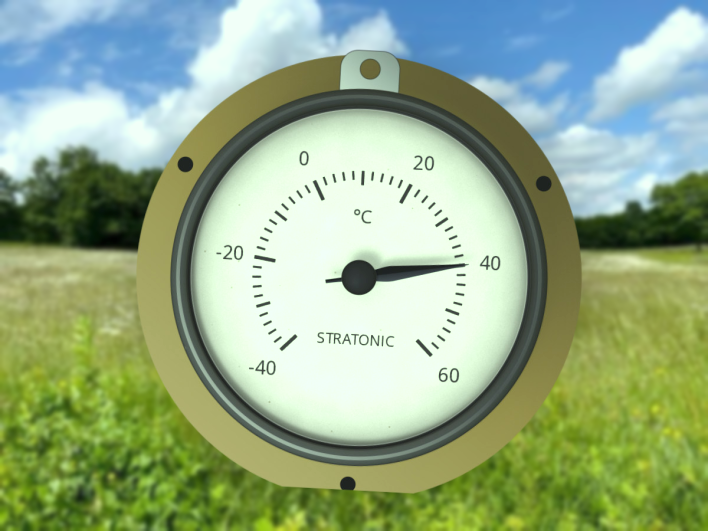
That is 40 °C
